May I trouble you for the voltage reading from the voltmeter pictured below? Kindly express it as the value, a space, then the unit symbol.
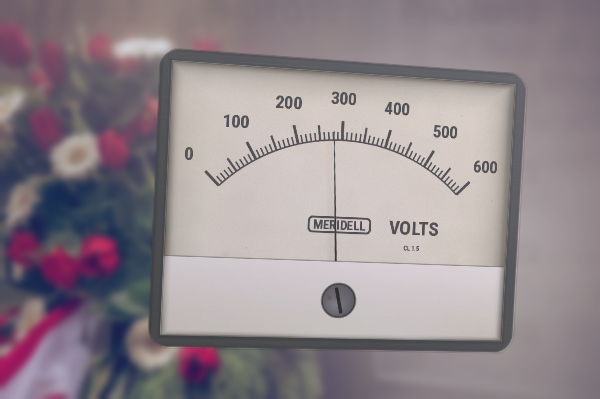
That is 280 V
